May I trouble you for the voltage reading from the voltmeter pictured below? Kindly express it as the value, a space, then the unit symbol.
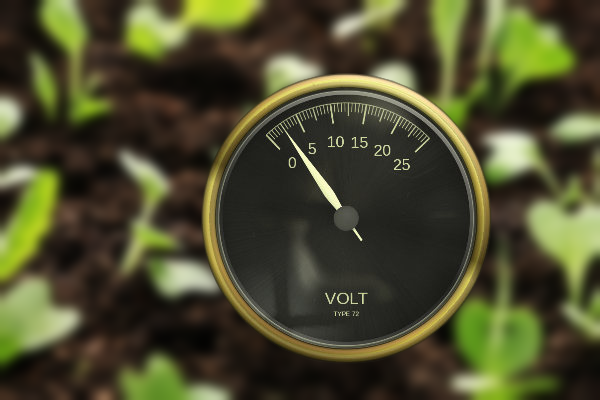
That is 2.5 V
